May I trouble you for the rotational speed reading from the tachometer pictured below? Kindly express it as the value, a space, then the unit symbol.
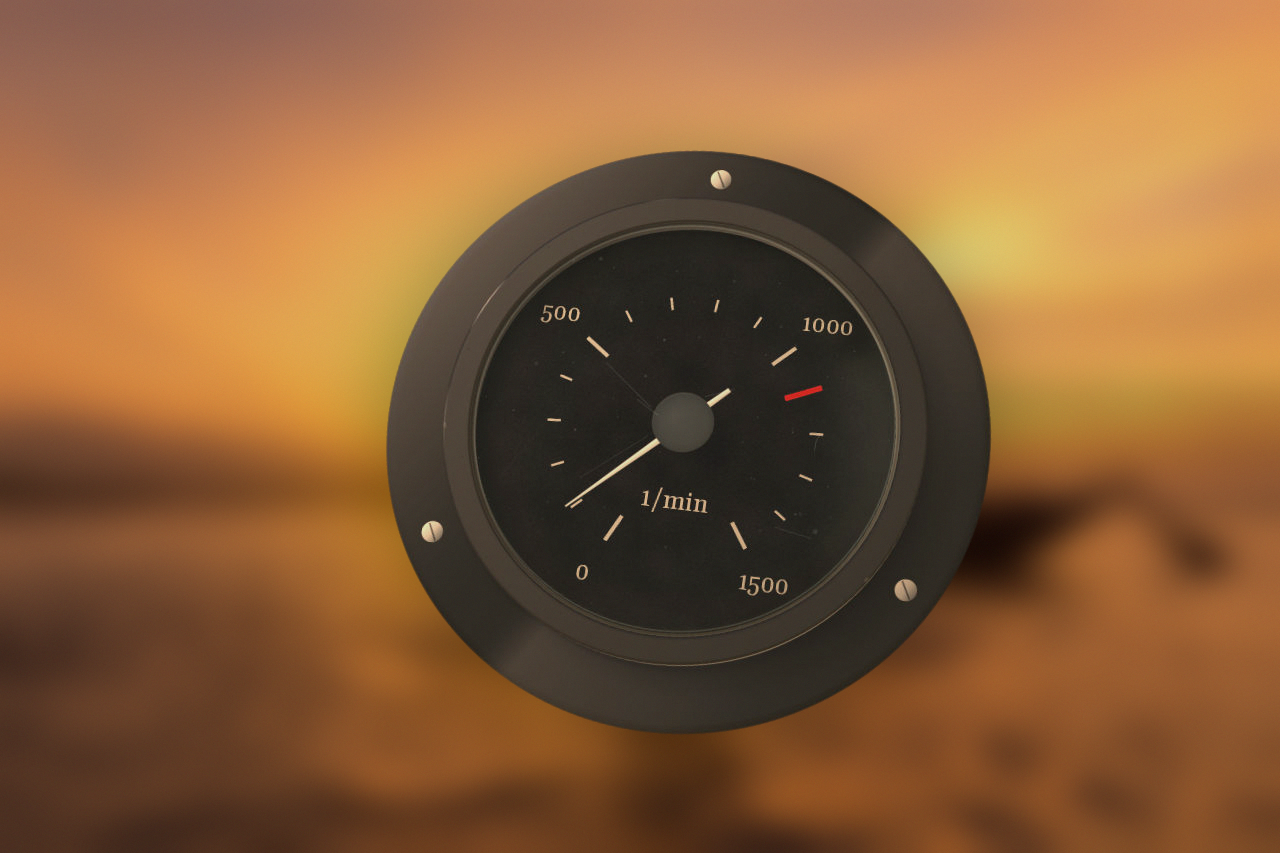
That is 100 rpm
